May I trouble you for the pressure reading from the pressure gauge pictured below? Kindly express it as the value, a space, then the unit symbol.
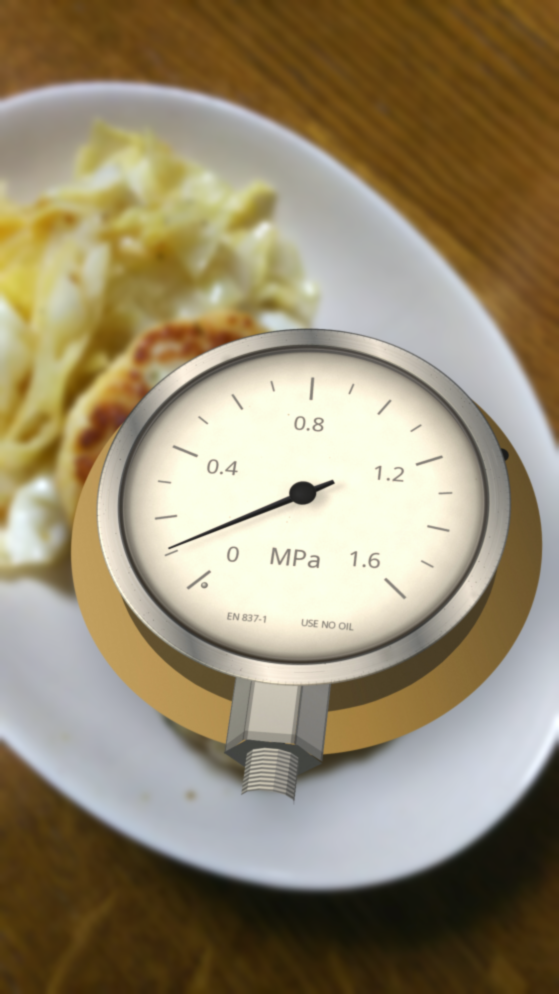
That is 0.1 MPa
